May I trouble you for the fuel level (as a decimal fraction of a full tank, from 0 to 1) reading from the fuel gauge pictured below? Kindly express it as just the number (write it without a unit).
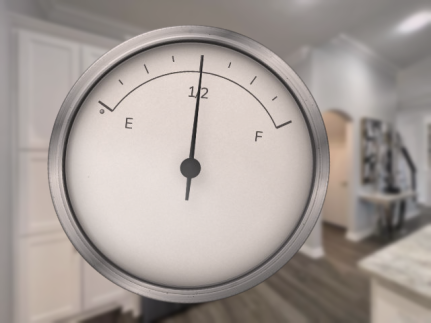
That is 0.5
